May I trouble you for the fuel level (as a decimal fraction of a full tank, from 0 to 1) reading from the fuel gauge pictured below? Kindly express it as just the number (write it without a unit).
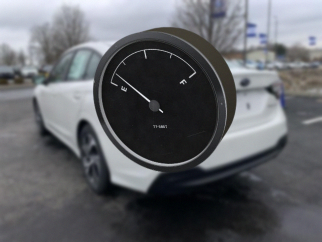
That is 0.125
